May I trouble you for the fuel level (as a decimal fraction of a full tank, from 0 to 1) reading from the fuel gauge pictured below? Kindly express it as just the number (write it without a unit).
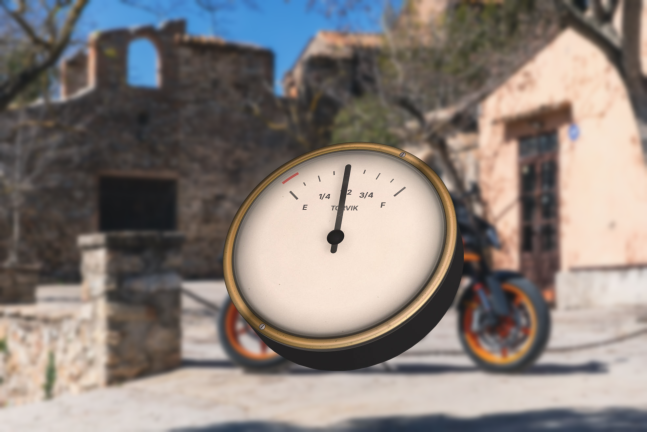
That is 0.5
